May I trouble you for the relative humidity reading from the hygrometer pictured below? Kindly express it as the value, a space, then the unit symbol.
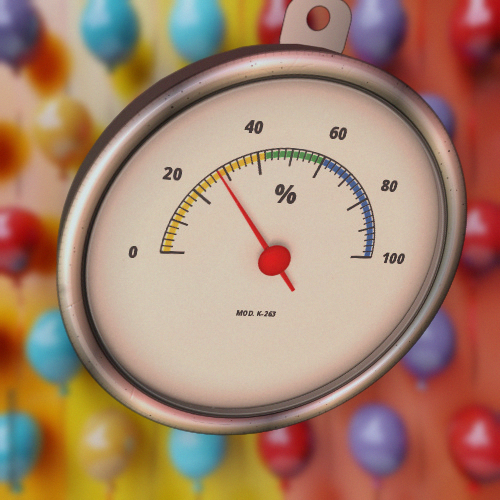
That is 28 %
